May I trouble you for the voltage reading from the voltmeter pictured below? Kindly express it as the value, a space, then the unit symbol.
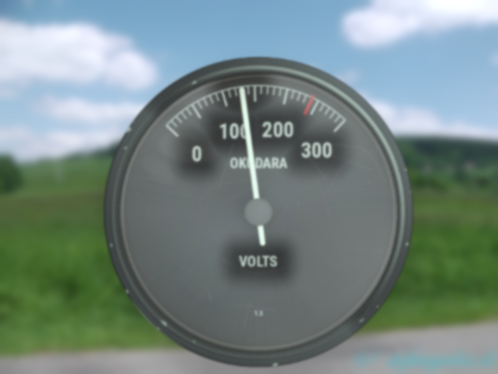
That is 130 V
